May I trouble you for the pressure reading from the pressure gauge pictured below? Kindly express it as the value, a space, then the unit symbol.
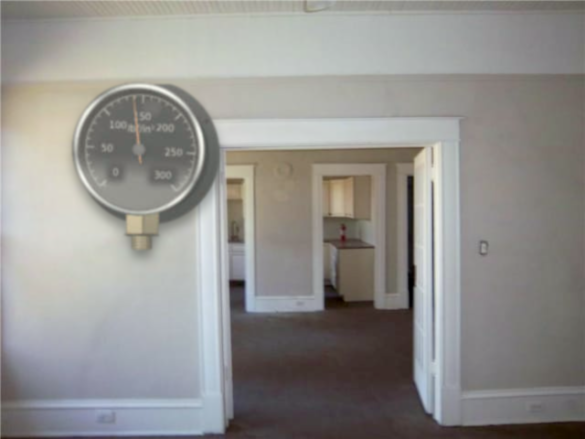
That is 140 psi
